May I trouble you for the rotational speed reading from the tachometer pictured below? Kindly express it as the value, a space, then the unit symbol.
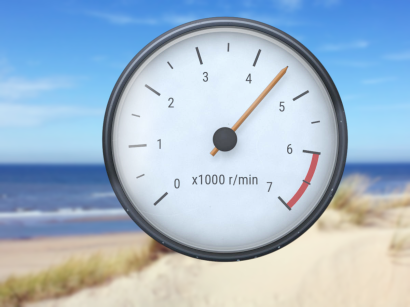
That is 4500 rpm
